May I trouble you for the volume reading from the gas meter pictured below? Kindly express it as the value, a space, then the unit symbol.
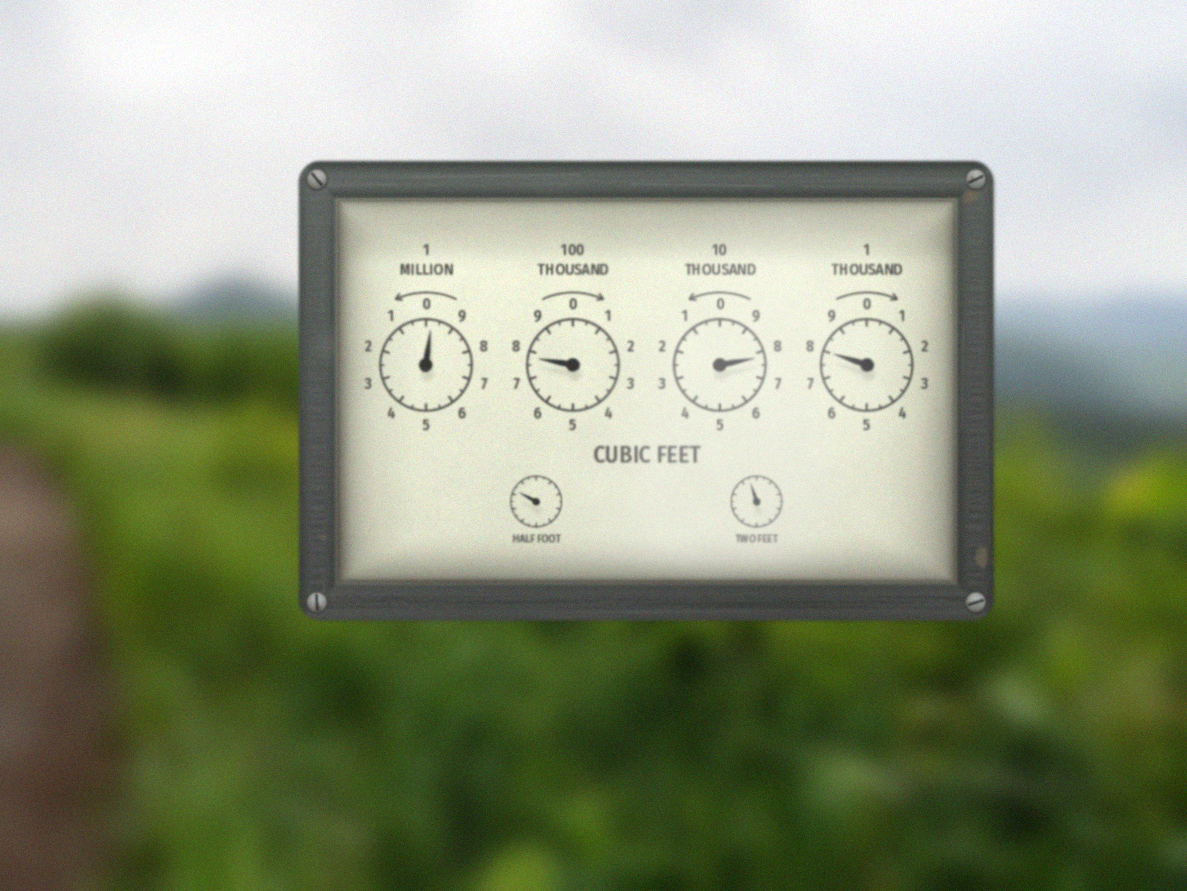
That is 977800 ft³
